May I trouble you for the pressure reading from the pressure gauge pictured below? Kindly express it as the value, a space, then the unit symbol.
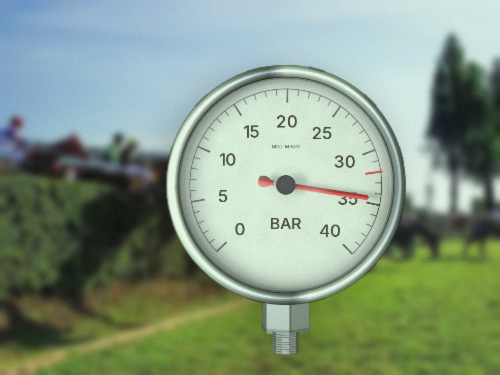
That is 34.5 bar
